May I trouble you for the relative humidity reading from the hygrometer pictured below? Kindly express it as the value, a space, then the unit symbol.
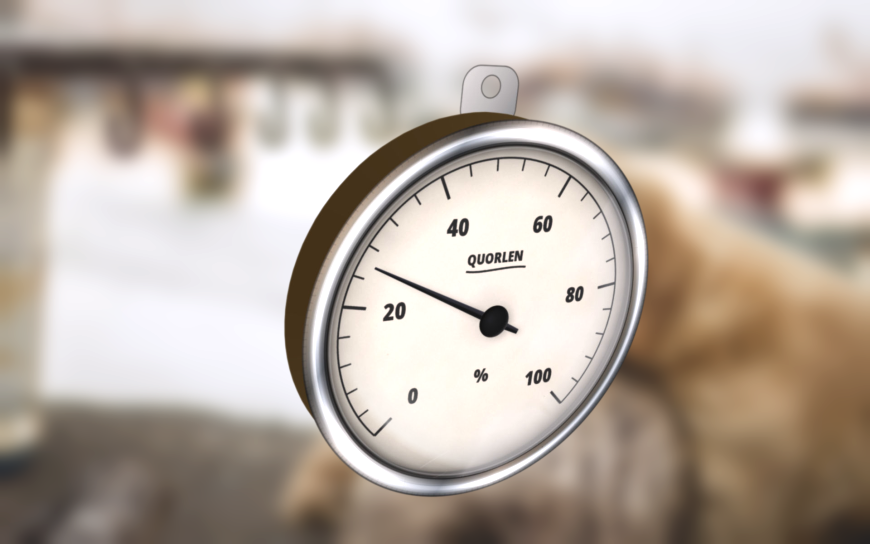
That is 26 %
